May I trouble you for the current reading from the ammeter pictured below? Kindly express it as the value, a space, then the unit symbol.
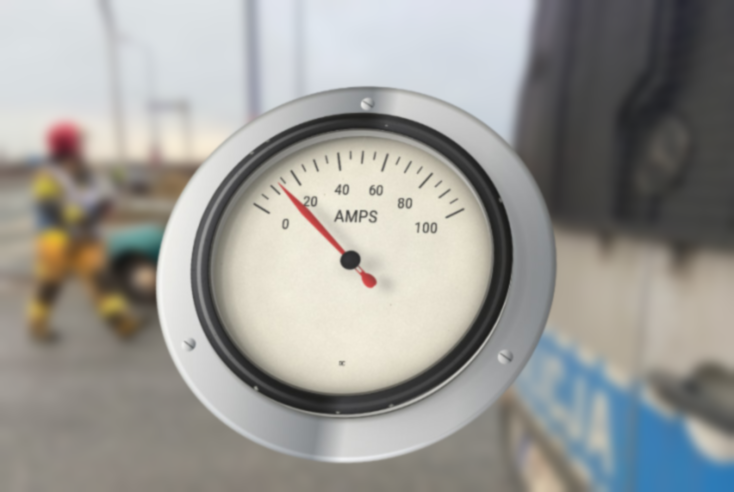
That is 12.5 A
